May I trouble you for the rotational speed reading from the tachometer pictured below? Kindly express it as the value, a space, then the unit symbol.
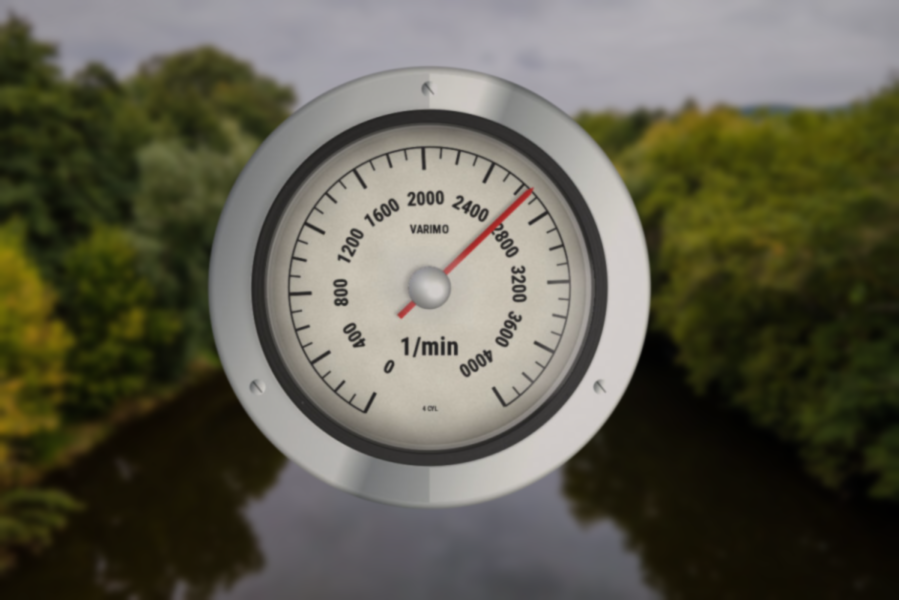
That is 2650 rpm
